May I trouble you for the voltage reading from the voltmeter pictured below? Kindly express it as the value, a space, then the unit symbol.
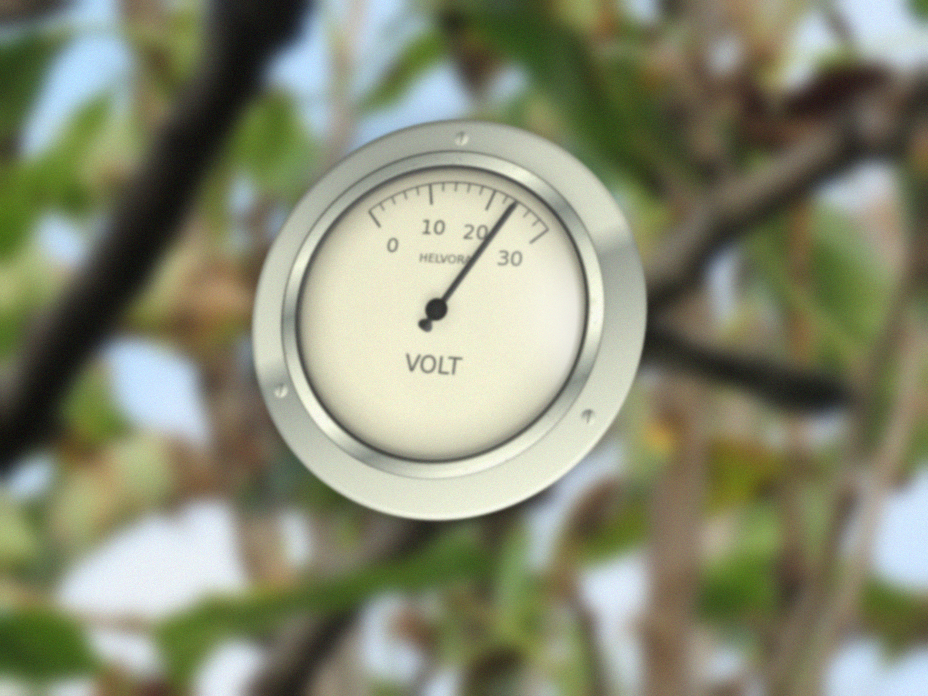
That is 24 V
